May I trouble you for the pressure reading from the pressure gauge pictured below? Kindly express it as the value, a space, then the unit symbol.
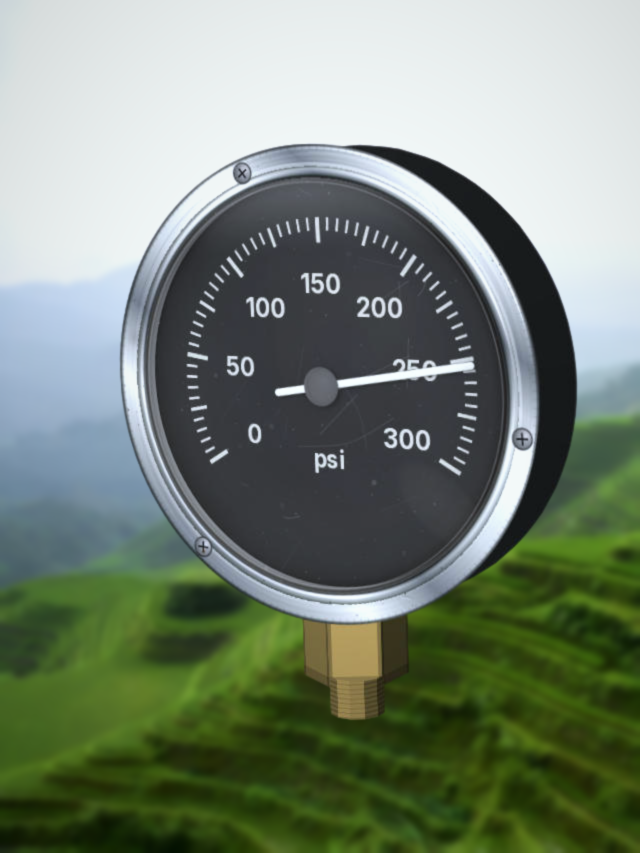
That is 252.5 psi
